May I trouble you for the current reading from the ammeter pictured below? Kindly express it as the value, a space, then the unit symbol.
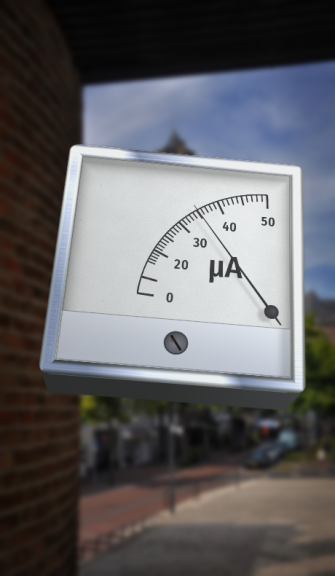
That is 35 µA
